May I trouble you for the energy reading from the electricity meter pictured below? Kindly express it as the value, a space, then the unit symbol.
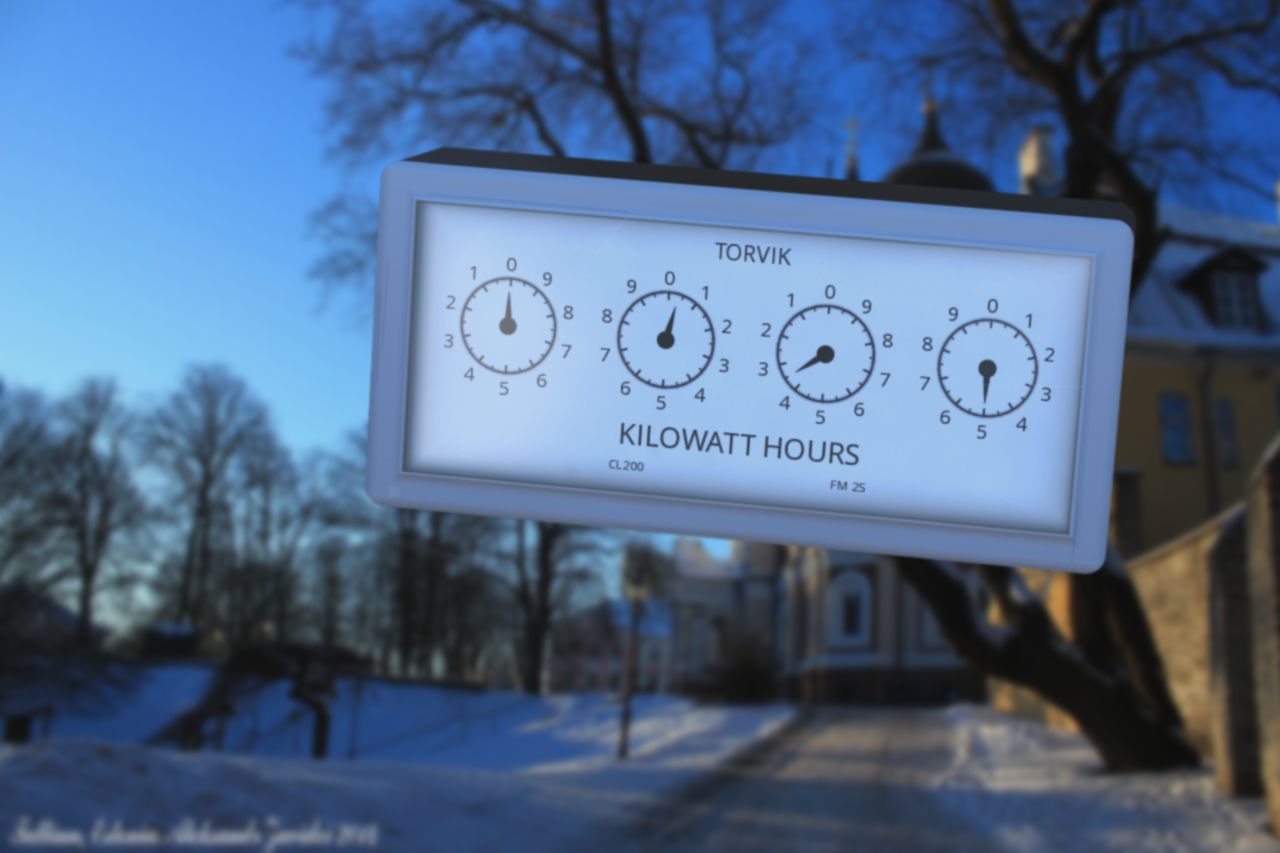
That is 35 kWh
